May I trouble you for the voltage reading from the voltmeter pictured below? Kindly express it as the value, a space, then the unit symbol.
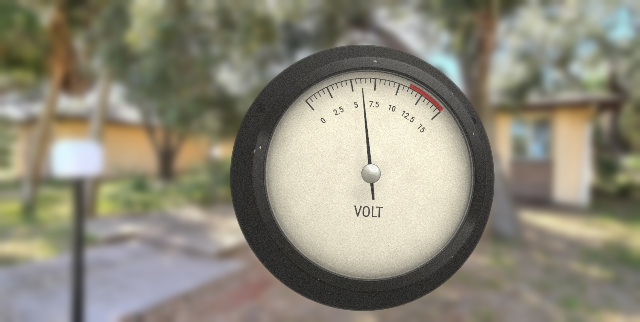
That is 6 V
